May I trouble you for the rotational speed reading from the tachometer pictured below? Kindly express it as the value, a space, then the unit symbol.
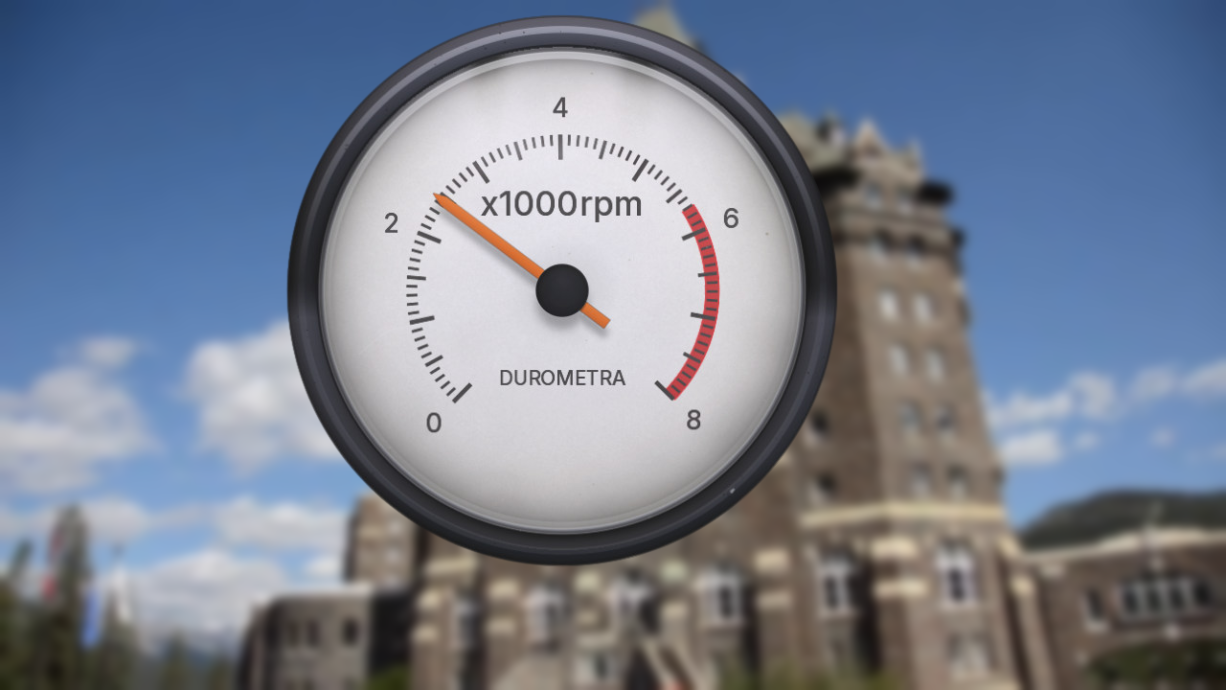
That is 2450 rpm
